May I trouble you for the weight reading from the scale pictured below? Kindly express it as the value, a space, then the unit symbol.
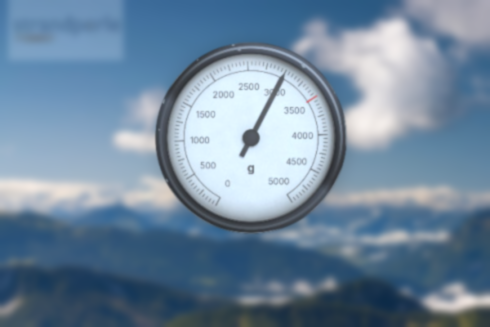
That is 3000 g
